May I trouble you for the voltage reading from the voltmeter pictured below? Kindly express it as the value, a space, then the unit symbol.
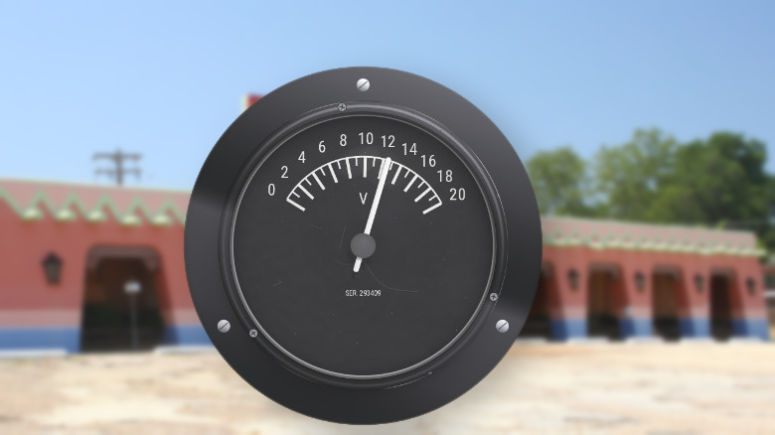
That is 12.5 V
